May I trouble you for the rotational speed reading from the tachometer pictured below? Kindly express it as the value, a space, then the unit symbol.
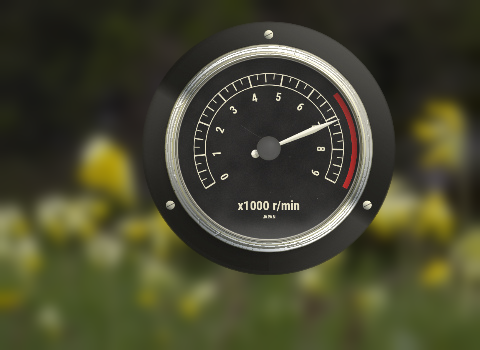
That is 7125 rpm
